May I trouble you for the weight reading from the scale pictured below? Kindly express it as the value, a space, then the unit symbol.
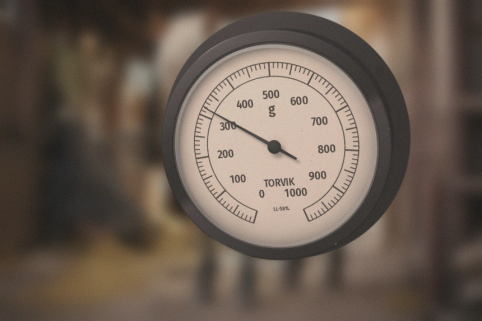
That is 320 g
